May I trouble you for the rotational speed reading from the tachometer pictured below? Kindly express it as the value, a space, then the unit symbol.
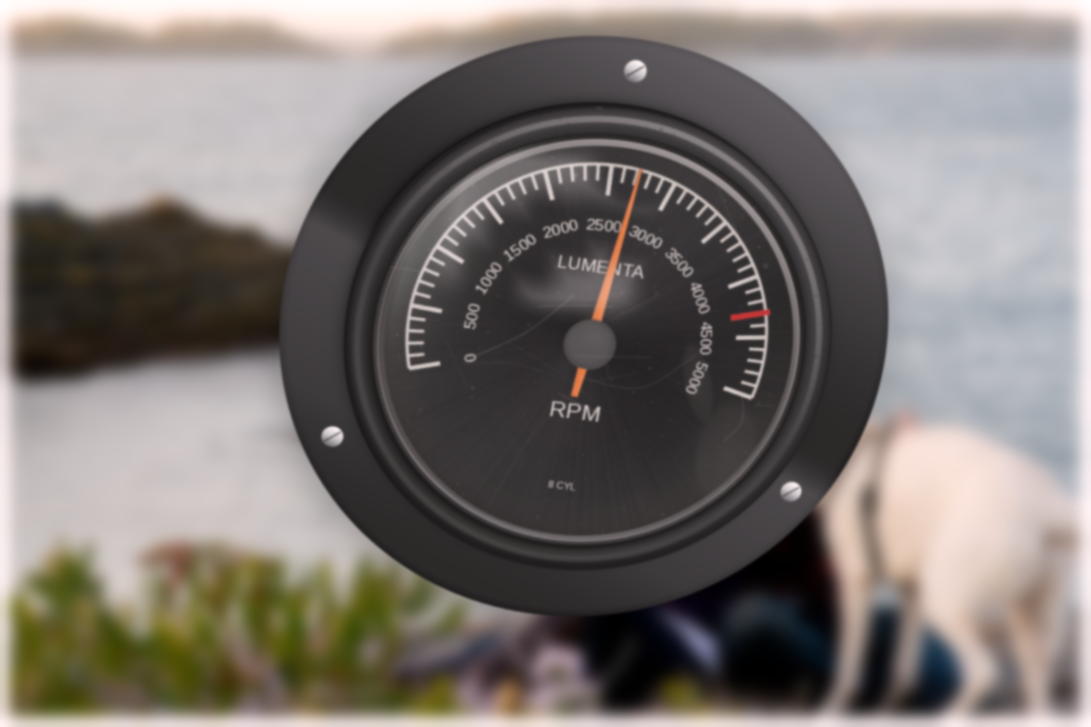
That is 2700 rpm
